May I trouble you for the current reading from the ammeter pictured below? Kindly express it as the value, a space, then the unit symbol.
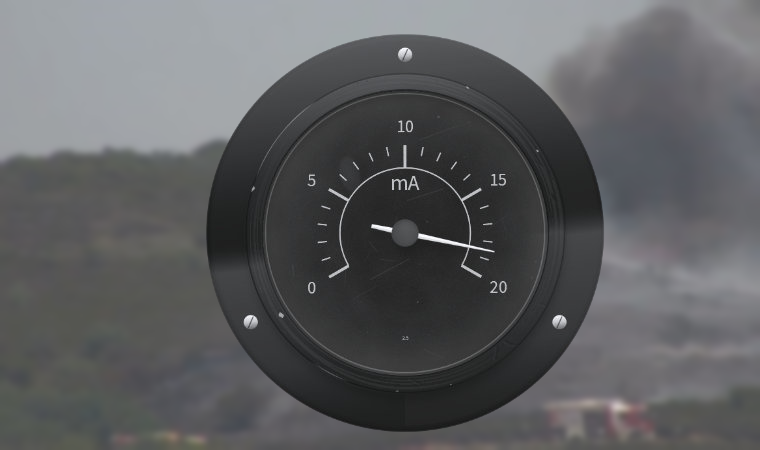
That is 18.5 mA
